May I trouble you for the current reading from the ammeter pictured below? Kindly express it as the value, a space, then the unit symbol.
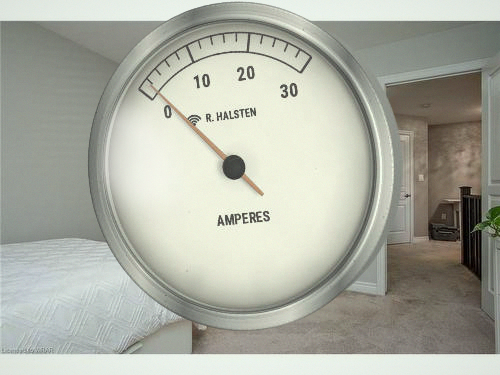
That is 2 A
